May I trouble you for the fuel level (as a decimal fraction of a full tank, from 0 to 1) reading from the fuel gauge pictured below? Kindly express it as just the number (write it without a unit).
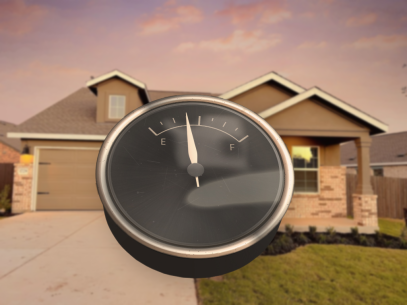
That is 0.375
